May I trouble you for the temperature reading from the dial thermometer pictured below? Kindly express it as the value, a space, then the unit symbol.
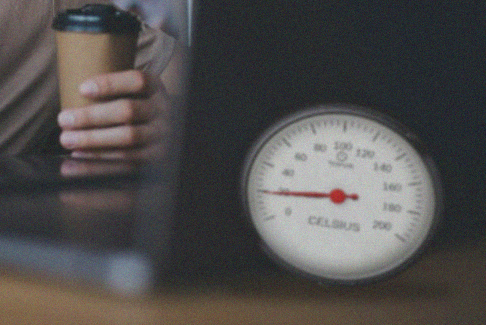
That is 20 °C
